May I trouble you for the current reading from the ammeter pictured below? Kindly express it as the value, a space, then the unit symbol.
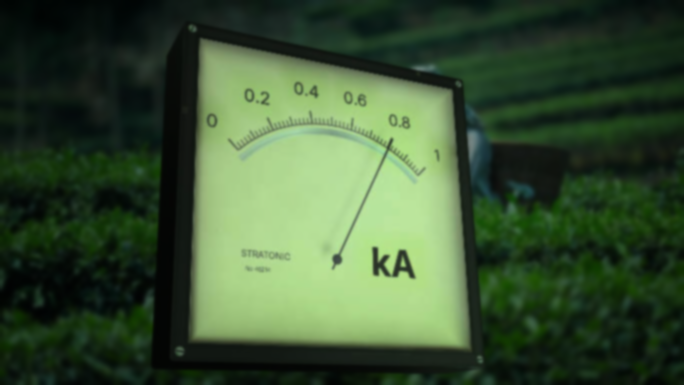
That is 0.8 kA
